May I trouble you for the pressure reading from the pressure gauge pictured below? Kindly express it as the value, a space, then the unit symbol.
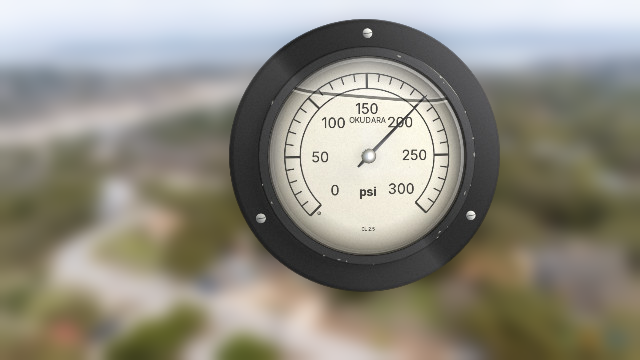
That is 200 psi
